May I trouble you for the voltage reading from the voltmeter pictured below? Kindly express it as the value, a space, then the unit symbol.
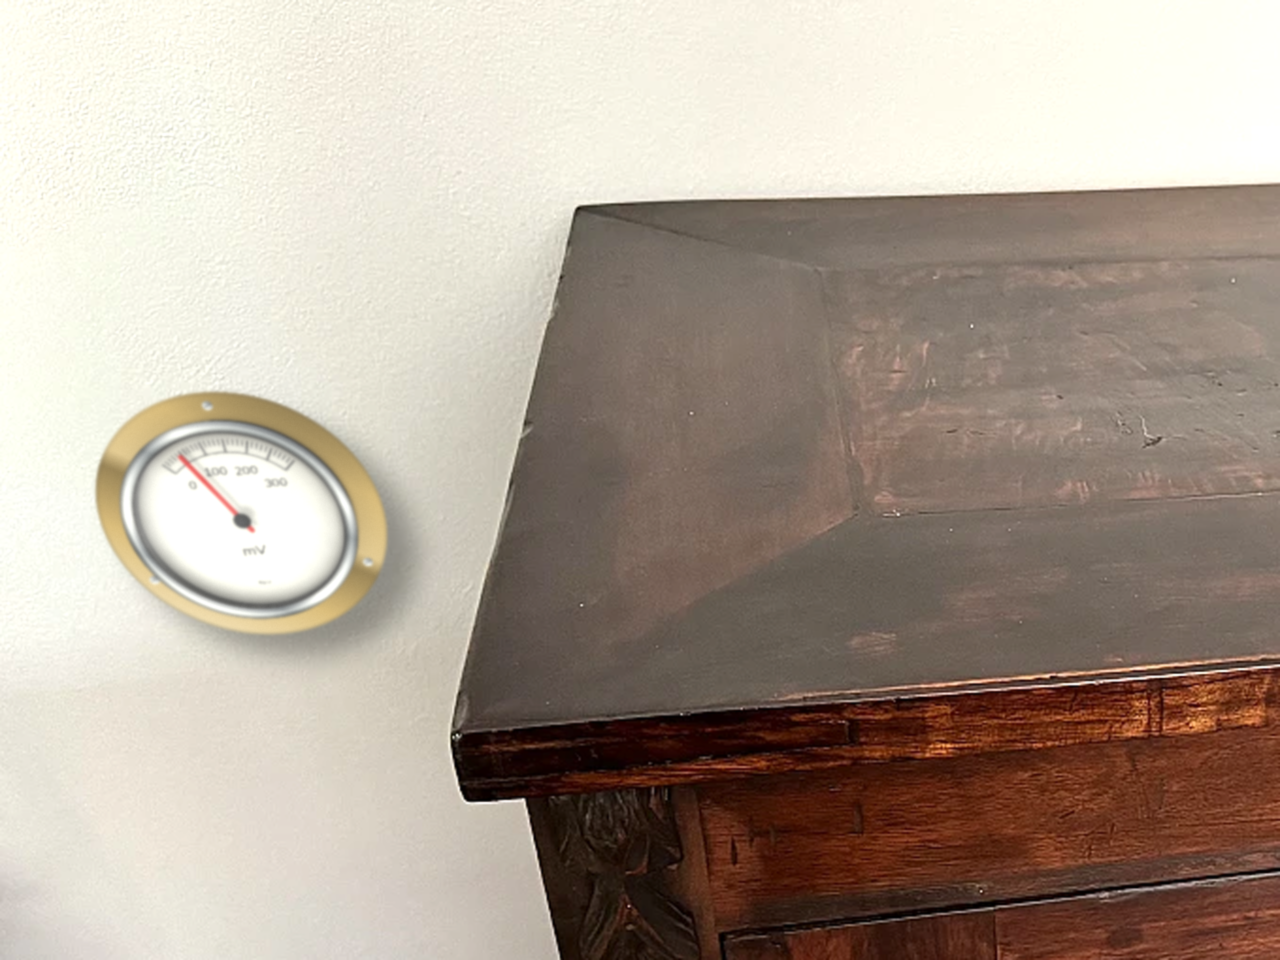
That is 50 mV
